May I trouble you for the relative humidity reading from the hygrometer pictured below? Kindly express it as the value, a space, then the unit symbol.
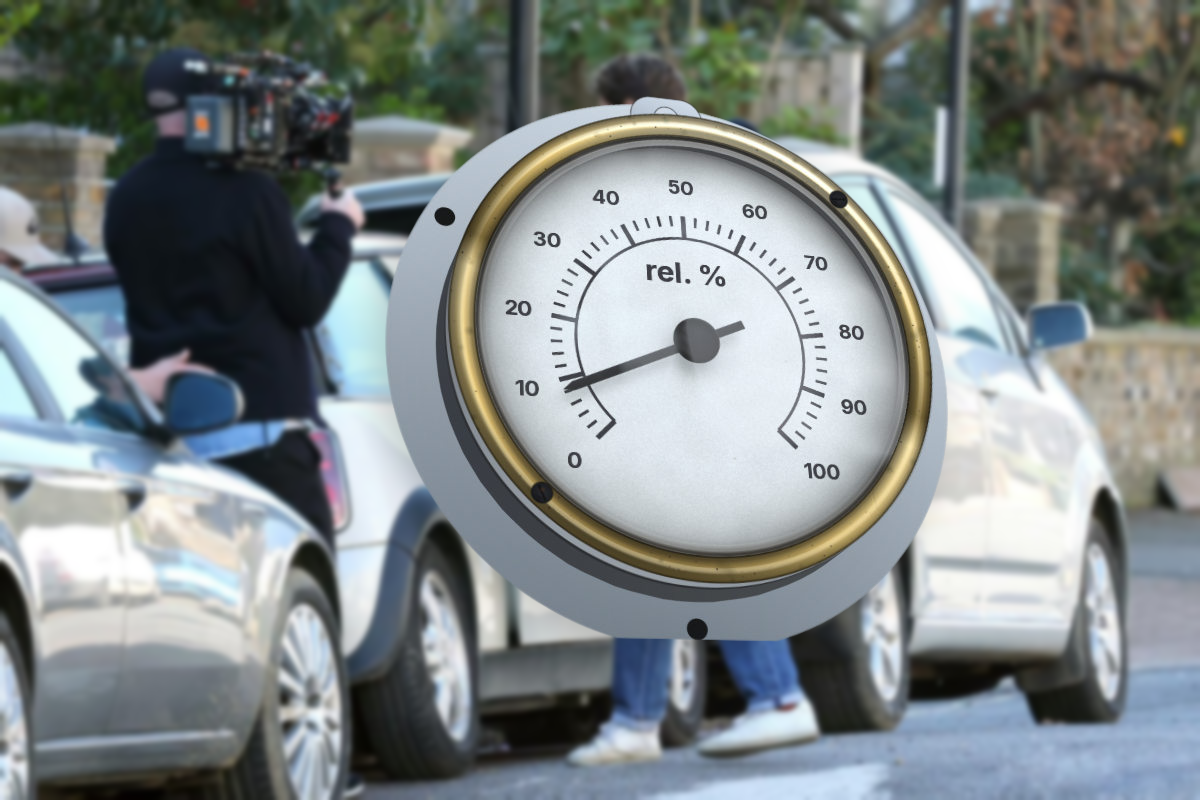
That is 8 %
